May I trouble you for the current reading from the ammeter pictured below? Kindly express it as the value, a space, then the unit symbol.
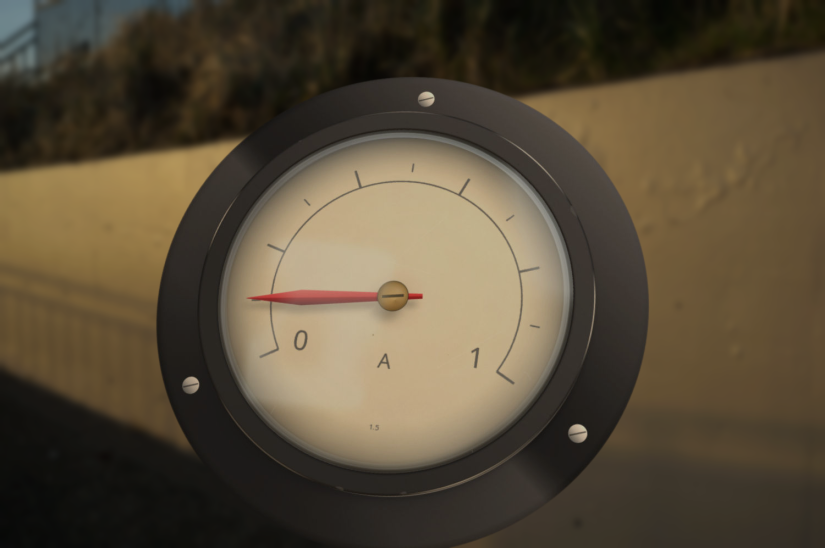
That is 0.1 A
